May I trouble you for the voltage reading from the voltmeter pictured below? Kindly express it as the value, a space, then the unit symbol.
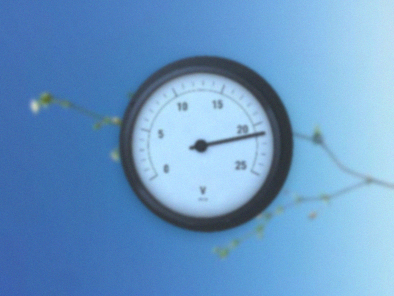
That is 21 V
